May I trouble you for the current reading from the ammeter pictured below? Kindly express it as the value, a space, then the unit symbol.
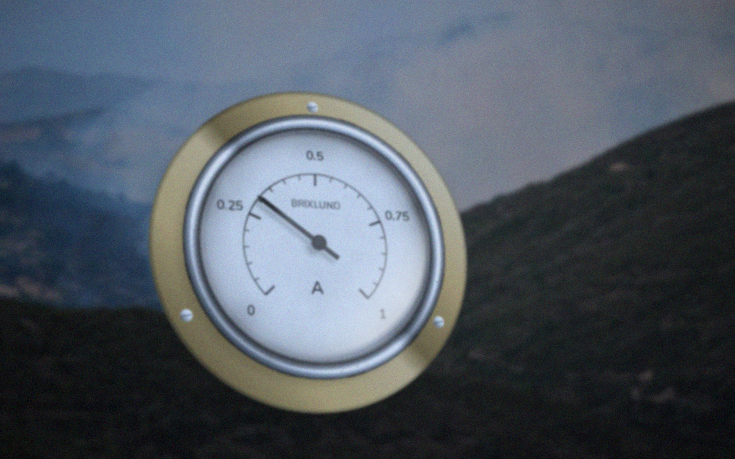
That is 0.3 A
